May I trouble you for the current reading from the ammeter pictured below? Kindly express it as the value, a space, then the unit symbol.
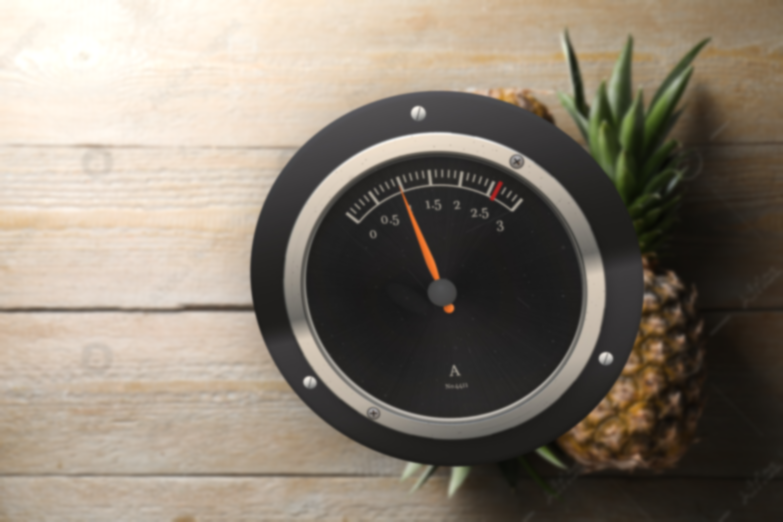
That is 1 A
